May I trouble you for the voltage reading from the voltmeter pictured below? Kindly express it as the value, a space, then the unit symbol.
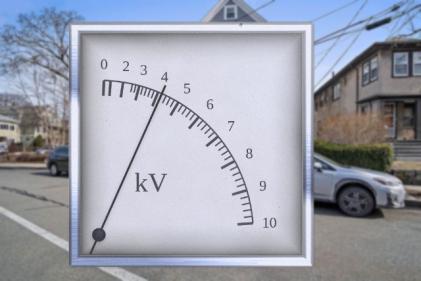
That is 4.2 kV
